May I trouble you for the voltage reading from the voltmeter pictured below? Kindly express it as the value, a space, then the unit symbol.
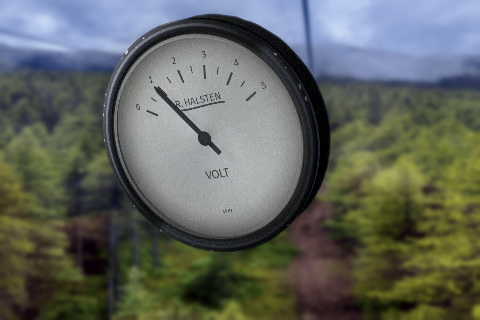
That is 1 V
